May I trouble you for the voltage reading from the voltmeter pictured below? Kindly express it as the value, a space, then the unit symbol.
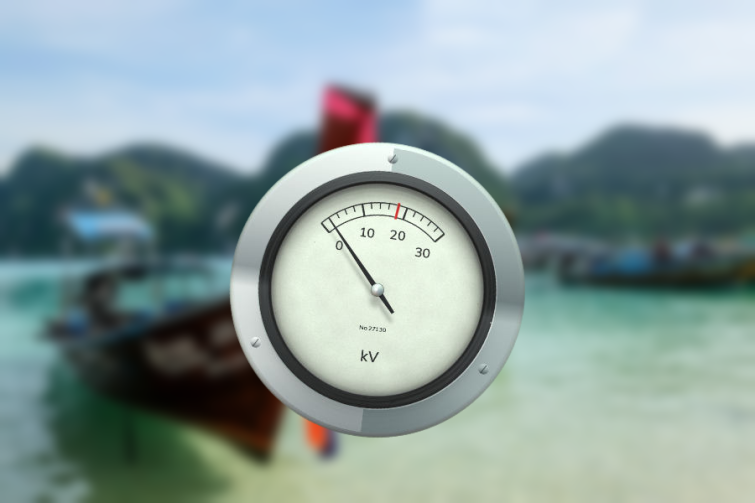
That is 2 kV
